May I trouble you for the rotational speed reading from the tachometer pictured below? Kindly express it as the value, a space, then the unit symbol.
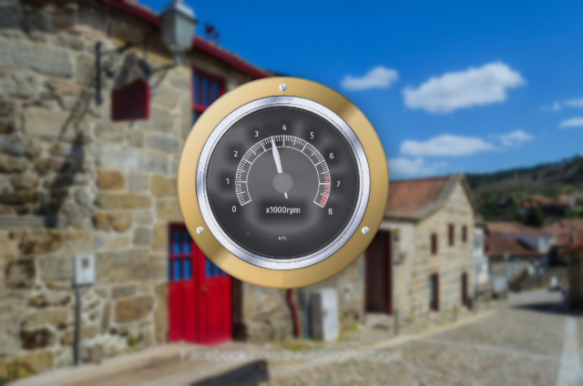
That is 3500 rpm
